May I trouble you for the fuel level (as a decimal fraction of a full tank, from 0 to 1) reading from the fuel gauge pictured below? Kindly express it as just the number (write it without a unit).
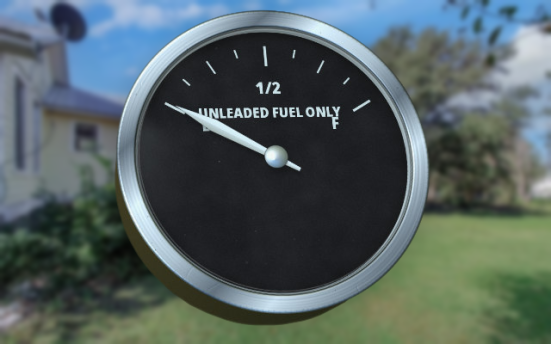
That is 0
